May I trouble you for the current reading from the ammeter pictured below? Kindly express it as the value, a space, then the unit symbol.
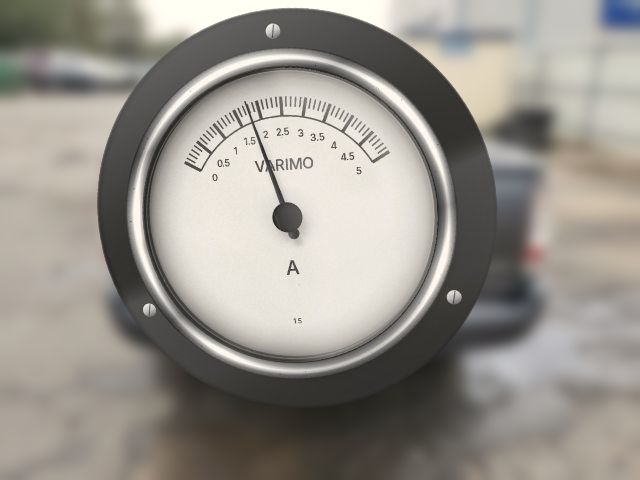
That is 1.8 A
